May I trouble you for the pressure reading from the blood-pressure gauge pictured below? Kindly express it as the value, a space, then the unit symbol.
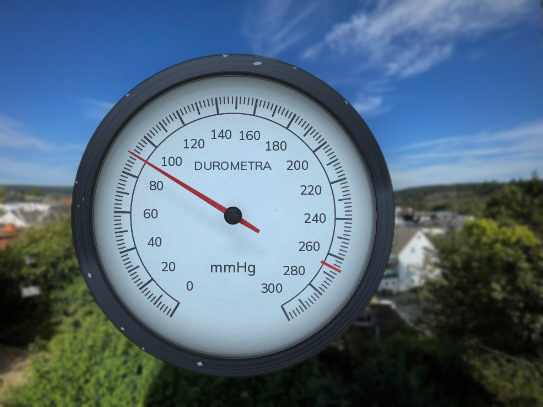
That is 90 mmHg
